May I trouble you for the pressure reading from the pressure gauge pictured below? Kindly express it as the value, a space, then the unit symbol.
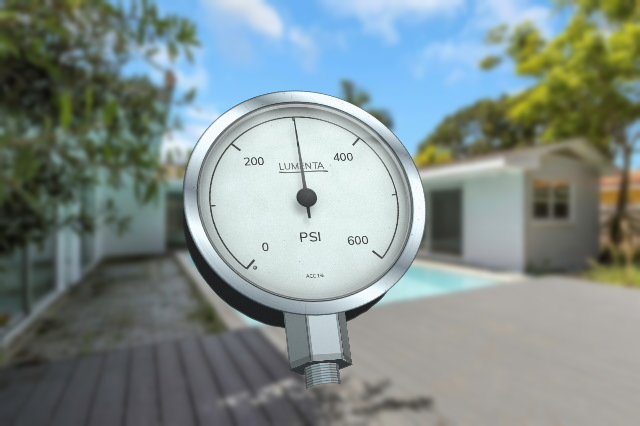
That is 300 psi
